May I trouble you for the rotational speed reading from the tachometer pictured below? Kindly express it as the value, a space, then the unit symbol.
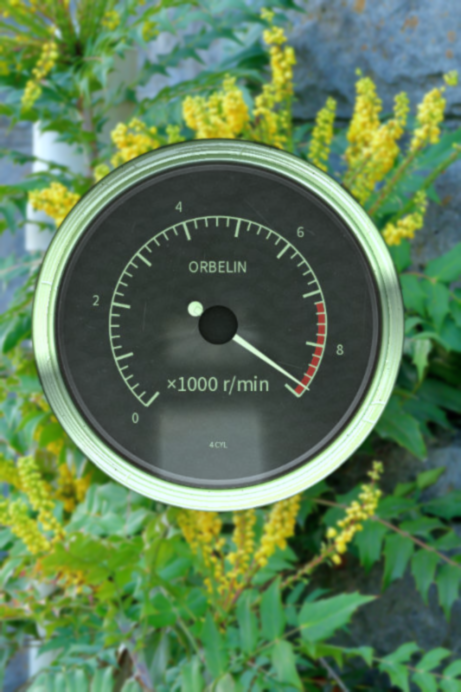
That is 8800 rpm
